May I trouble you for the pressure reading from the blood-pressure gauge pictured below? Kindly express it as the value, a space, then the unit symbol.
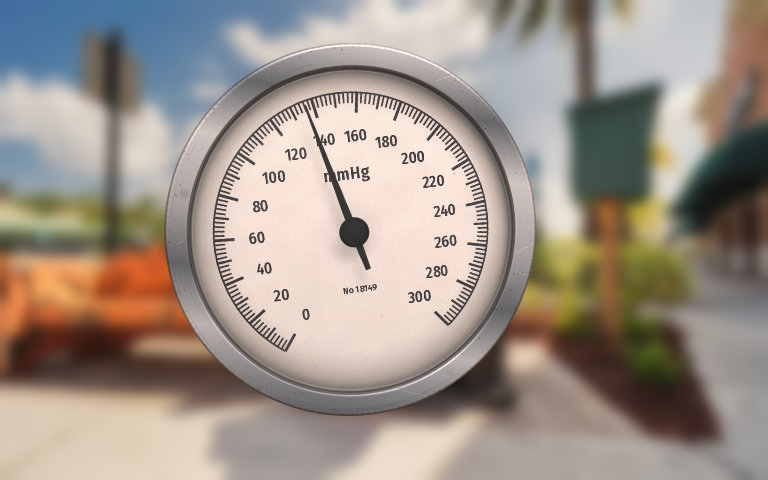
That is 136 mmHg
